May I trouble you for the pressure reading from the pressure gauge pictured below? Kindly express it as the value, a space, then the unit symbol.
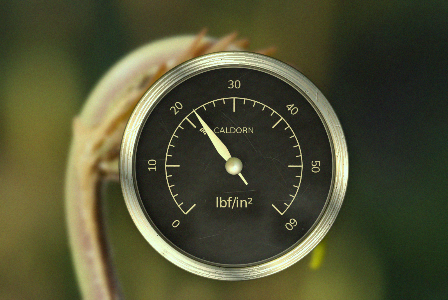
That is 22 psi
